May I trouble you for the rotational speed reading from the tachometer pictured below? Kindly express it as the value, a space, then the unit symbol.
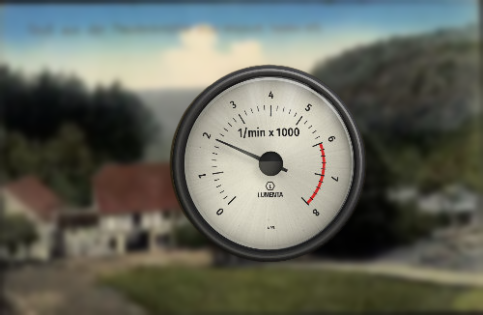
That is 2000 rpm
